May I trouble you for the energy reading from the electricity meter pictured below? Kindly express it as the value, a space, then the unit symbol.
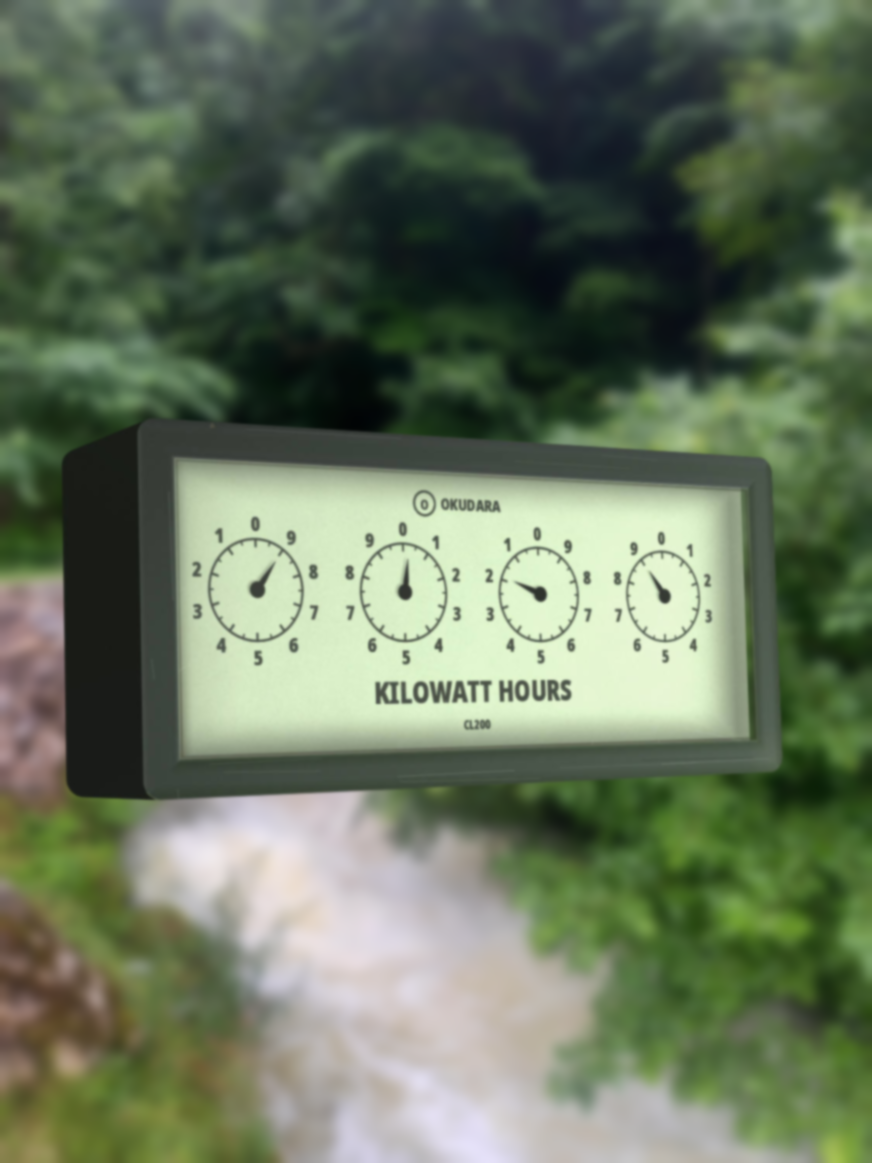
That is 9019 kWh
